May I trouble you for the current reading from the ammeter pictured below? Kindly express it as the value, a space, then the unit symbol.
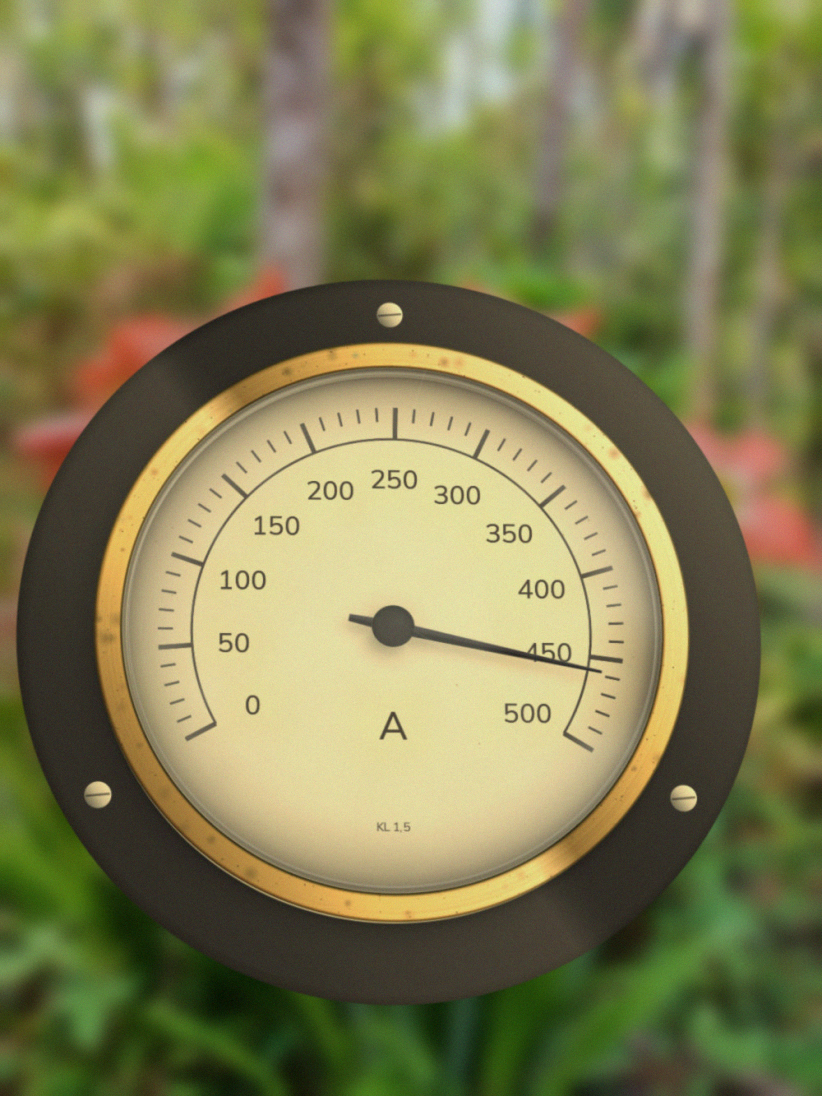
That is 460 A
